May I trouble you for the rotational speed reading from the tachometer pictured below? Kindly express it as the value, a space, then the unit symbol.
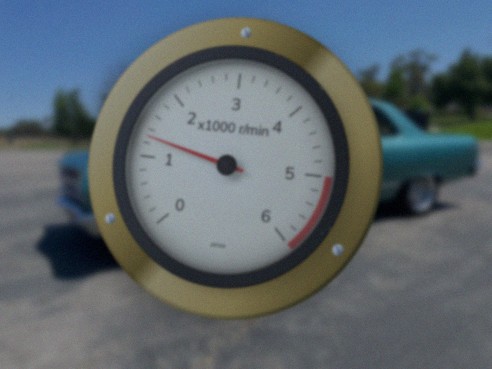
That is 1300 rpm
